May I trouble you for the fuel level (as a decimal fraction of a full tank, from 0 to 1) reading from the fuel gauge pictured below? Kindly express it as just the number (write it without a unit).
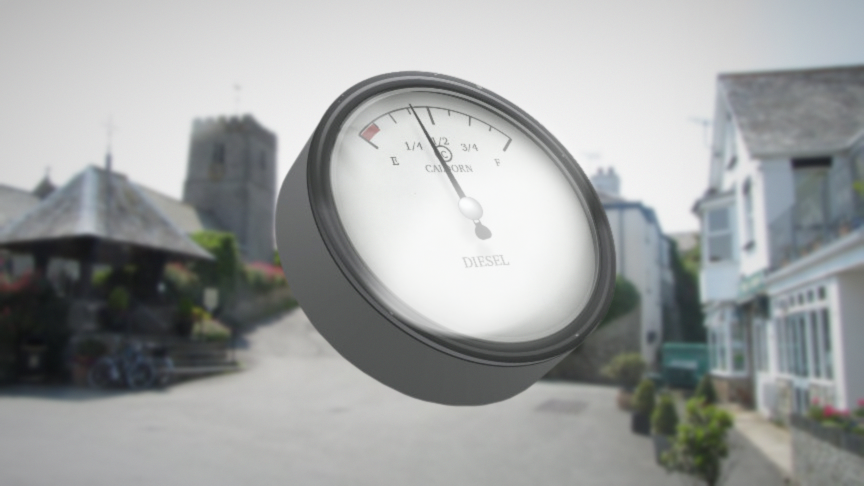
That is 0.375
